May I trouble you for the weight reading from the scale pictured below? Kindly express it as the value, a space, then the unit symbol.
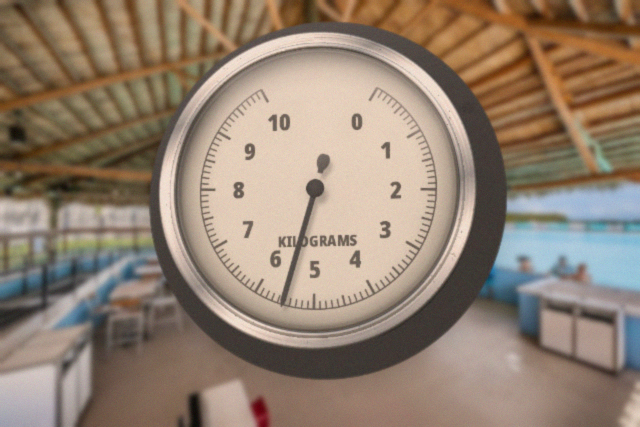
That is 5.5 kg
